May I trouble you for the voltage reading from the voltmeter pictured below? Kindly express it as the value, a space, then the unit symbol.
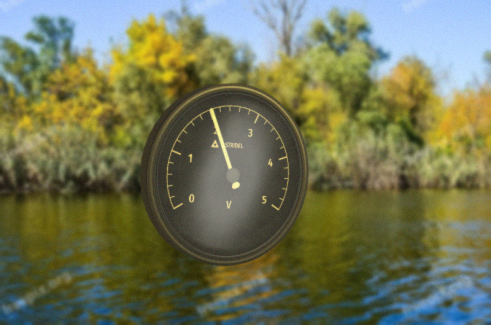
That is 2 V
